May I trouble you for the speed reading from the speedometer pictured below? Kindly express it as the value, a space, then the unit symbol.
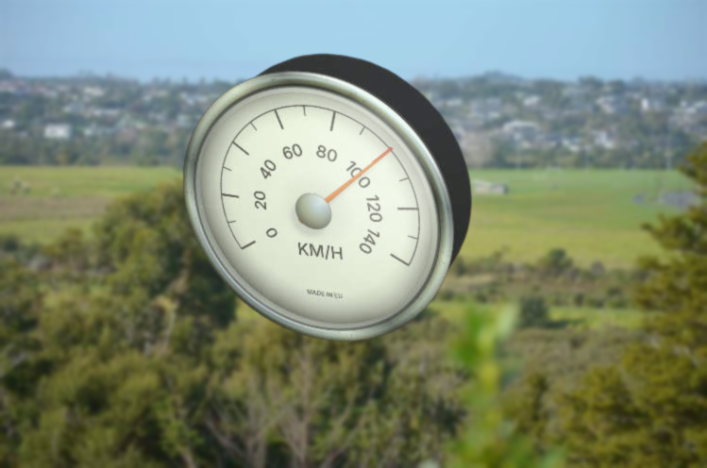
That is 100 km/h
